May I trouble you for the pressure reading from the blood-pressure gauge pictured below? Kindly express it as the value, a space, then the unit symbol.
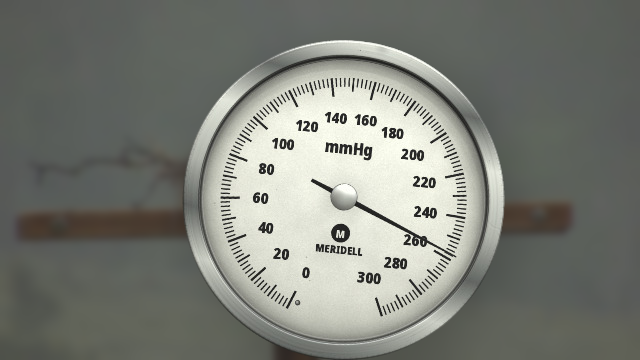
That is 258 mmHg
